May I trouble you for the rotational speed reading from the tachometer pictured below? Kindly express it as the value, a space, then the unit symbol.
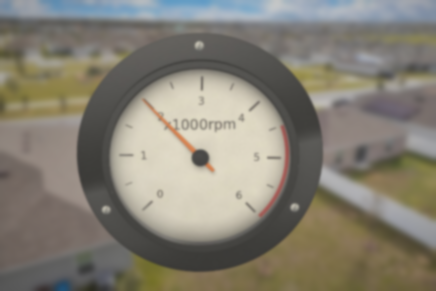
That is 2000 rpm
